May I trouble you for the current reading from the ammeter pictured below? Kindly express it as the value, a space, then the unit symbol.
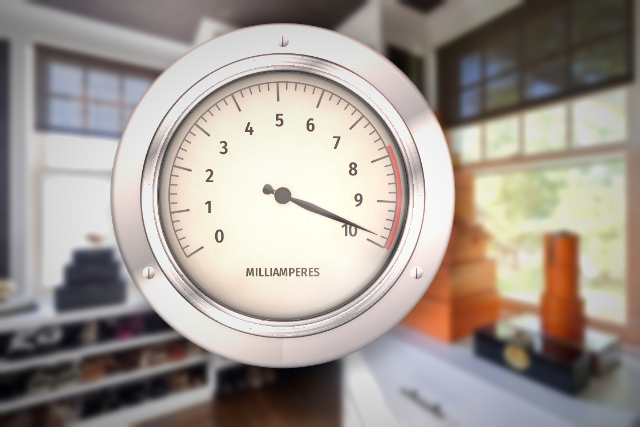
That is 9.8 mA
